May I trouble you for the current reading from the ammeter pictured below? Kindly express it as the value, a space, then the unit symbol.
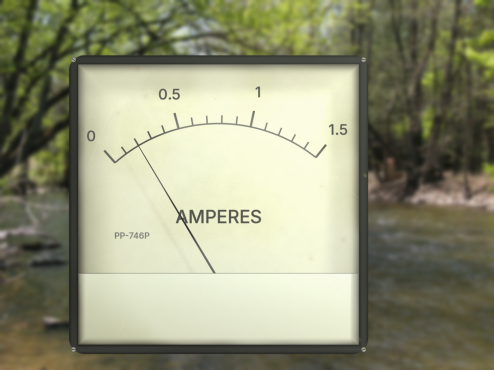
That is 0.2 A
